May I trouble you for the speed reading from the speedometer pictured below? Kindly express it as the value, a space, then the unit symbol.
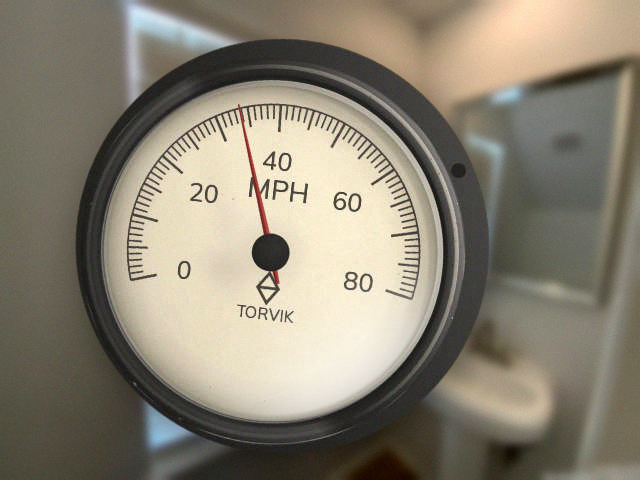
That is 34 mph
